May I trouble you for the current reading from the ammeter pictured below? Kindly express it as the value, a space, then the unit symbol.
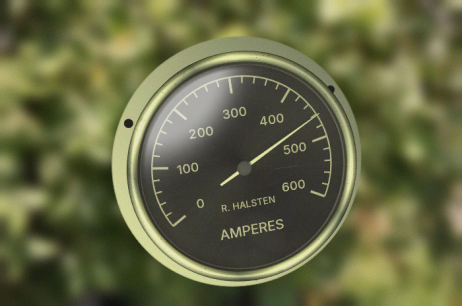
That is 460 A
